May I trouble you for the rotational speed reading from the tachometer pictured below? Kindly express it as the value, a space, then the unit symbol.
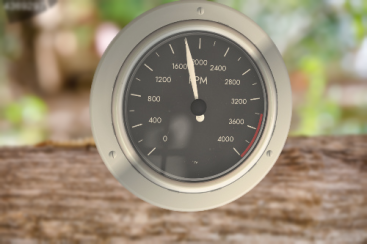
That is 1800 rpm
